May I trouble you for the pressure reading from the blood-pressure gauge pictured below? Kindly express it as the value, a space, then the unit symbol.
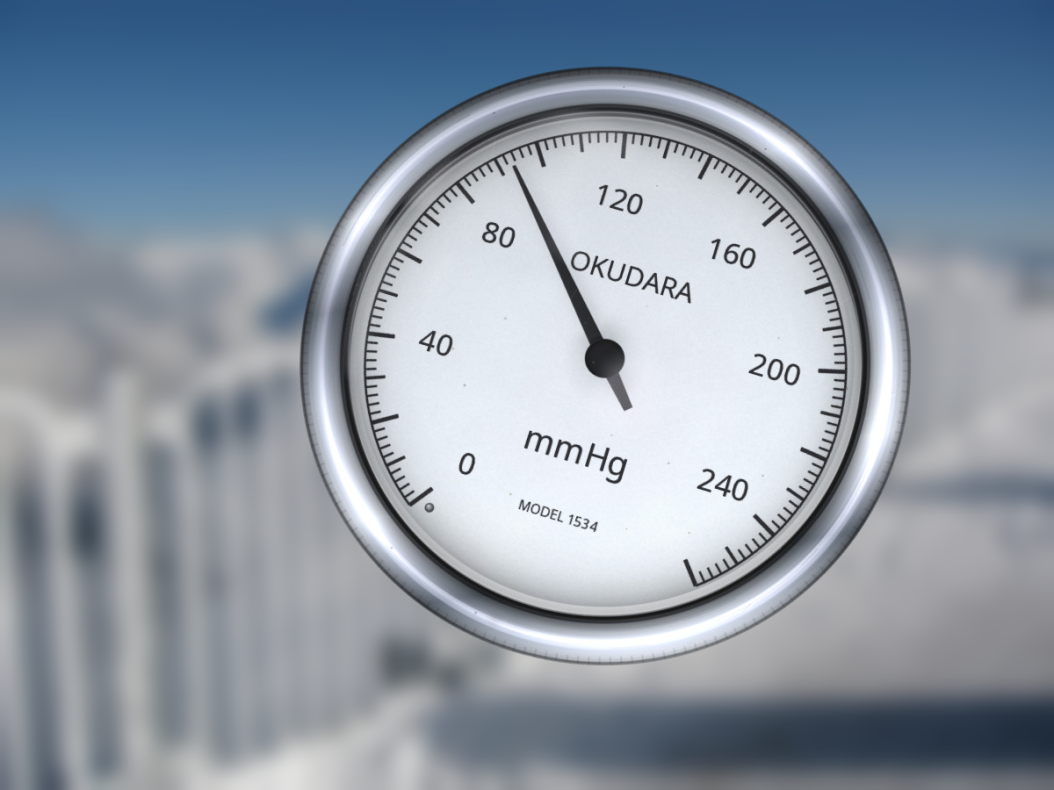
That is 93 mmHg
